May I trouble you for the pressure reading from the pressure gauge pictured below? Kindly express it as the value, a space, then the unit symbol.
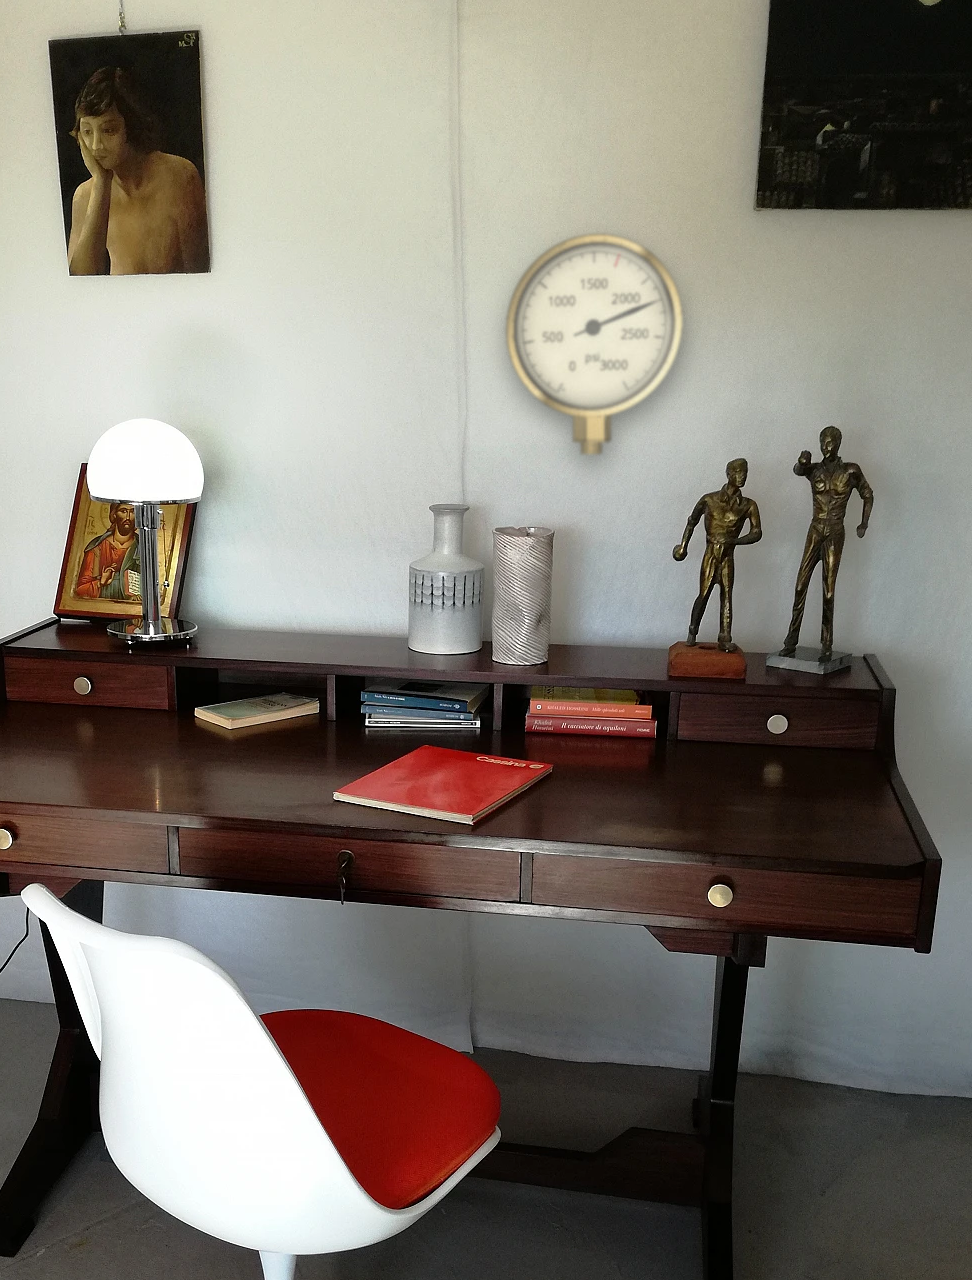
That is 2200 psi
